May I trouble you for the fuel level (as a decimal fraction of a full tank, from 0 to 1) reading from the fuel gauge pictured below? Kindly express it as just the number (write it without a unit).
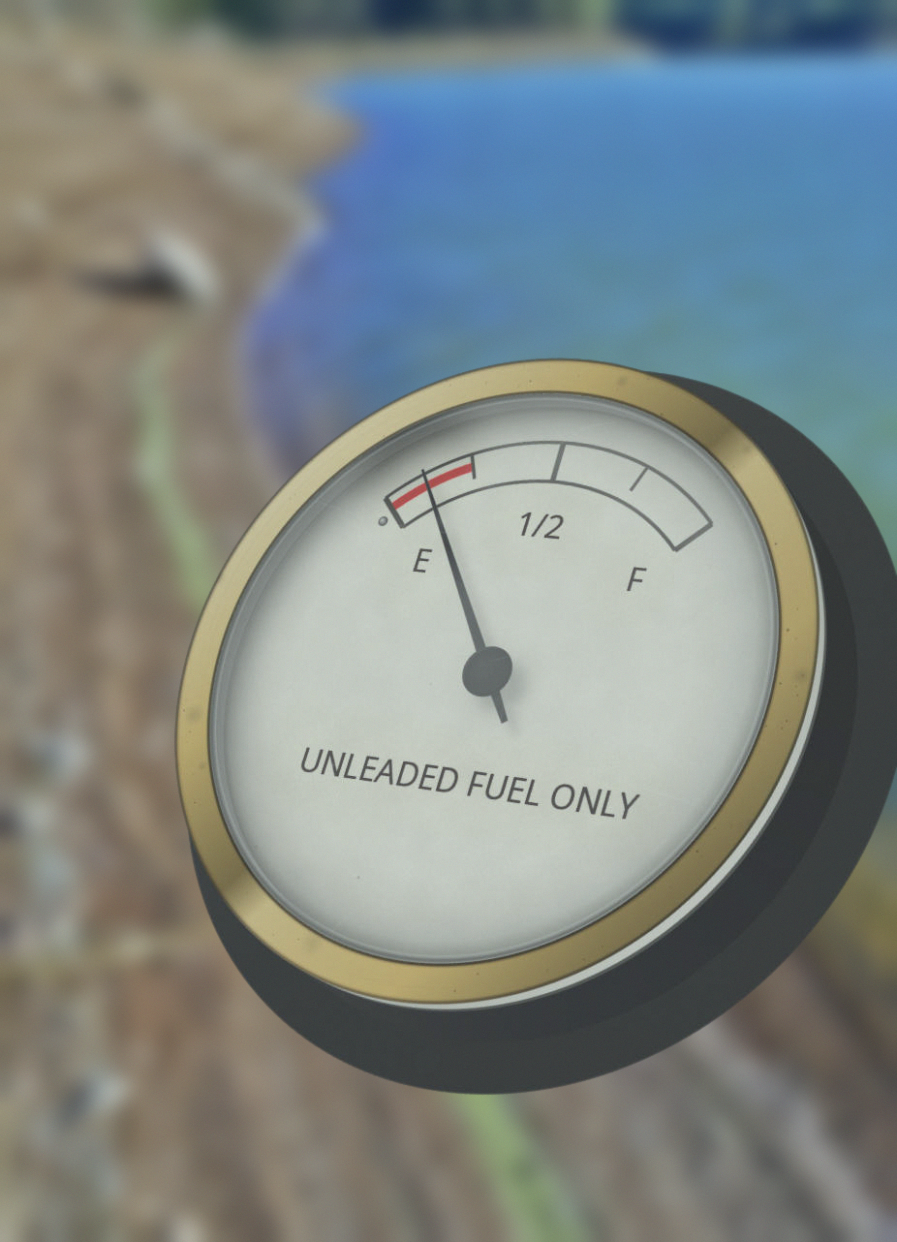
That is 0.125
